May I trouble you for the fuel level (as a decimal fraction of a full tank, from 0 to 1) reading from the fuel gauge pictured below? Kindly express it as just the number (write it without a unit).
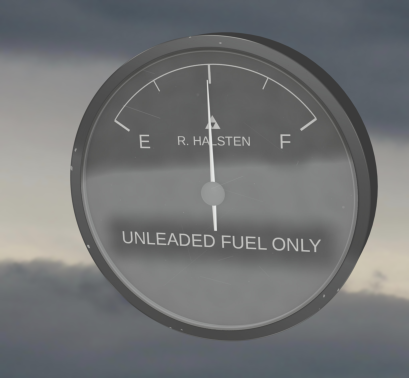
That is 0.5
